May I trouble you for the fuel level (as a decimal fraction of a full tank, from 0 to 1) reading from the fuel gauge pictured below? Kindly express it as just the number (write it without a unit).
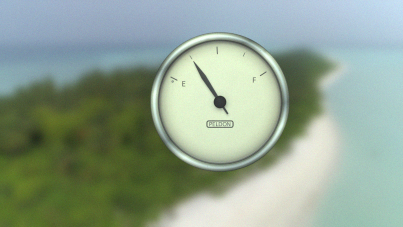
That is 0.25
